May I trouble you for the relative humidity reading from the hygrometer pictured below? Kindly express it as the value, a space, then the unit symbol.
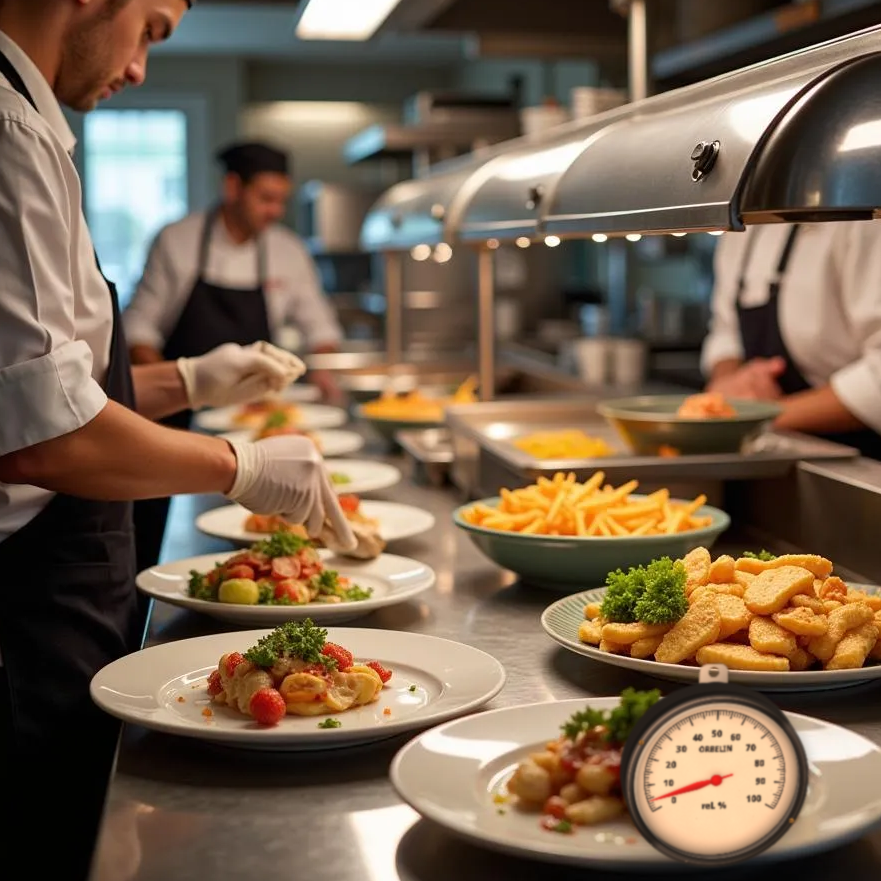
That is 5 %
